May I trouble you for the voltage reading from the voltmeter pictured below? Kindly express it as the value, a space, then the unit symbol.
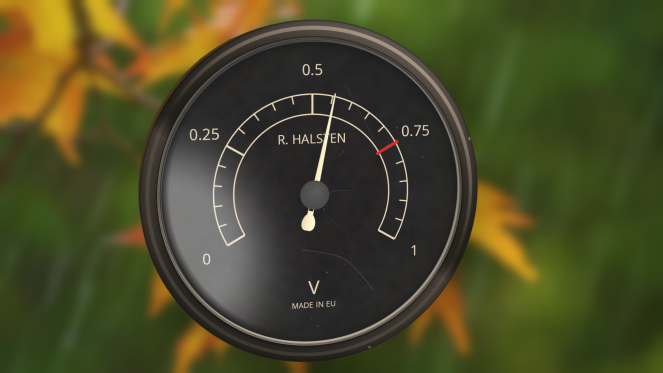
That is 0.55 V
